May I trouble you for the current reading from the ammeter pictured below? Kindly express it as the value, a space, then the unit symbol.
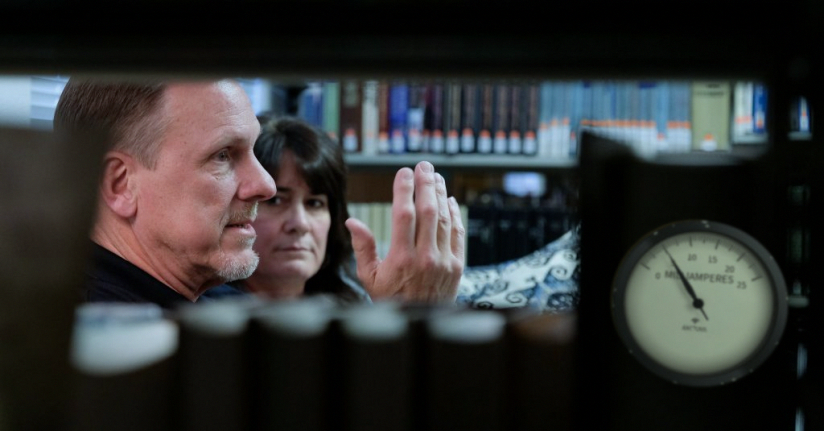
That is 5 mA
